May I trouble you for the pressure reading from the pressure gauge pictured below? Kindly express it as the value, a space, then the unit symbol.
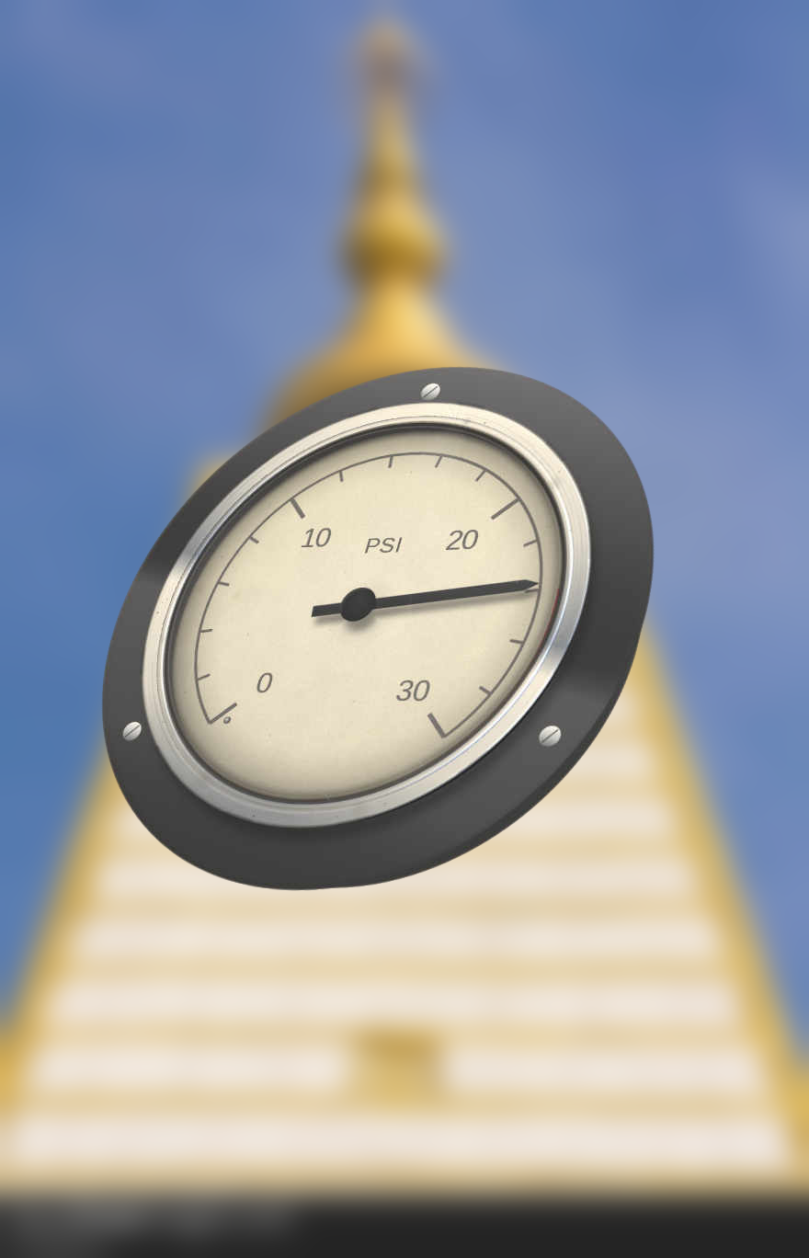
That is 24 psi
